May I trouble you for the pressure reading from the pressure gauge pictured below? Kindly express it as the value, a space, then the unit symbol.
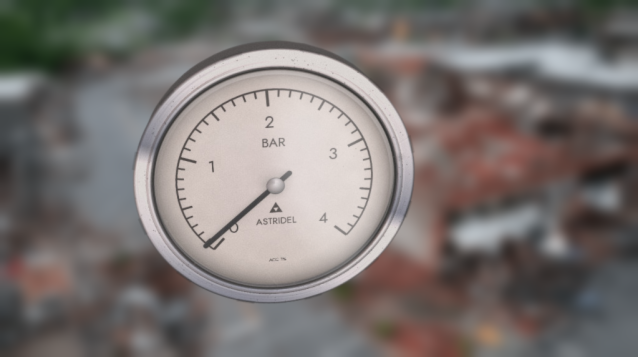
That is 0.1 bar
